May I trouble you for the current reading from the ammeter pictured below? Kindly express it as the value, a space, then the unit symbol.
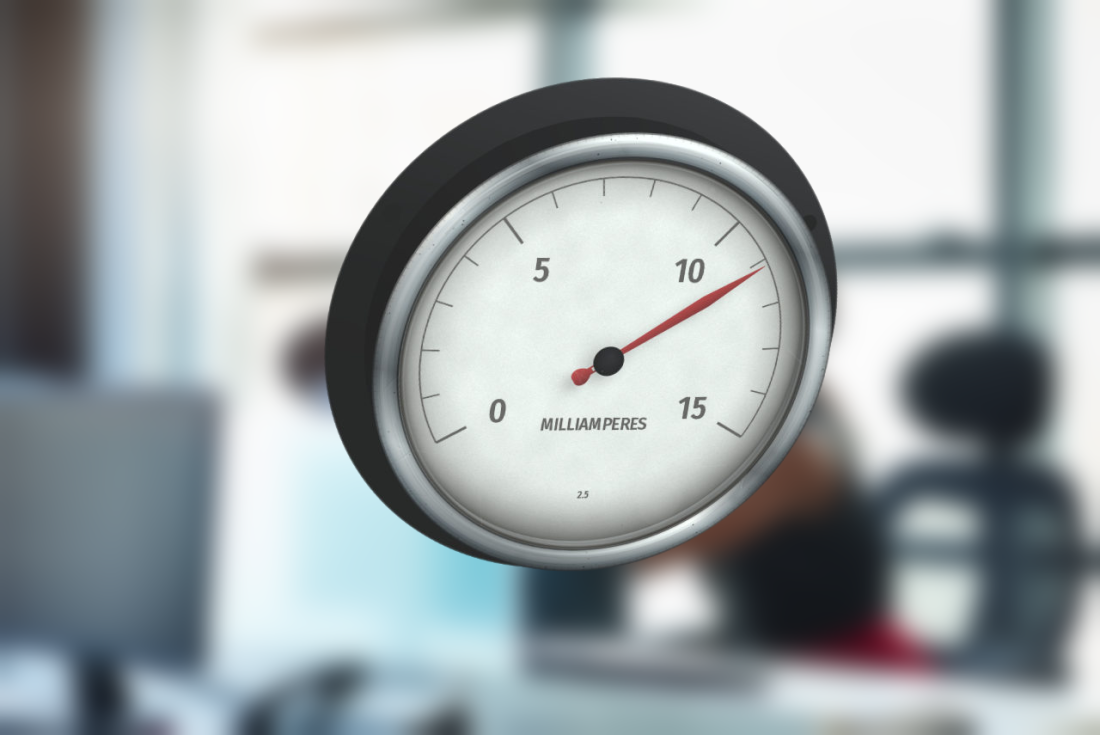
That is 11 mA
